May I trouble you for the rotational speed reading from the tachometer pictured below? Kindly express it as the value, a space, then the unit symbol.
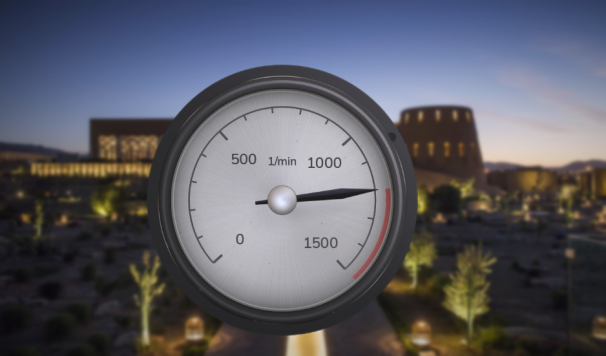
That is 1200 rpm
